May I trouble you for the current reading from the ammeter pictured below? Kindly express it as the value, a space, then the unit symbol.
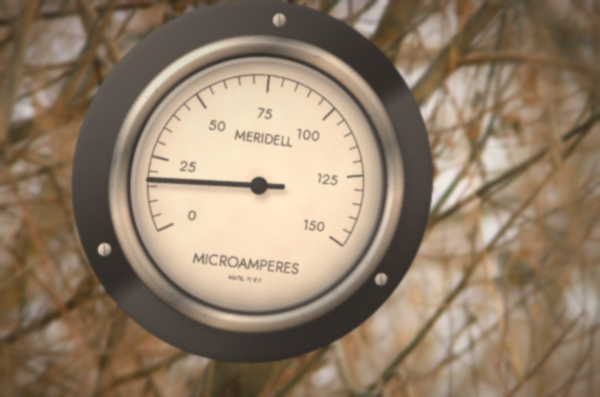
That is 17.5 µA
